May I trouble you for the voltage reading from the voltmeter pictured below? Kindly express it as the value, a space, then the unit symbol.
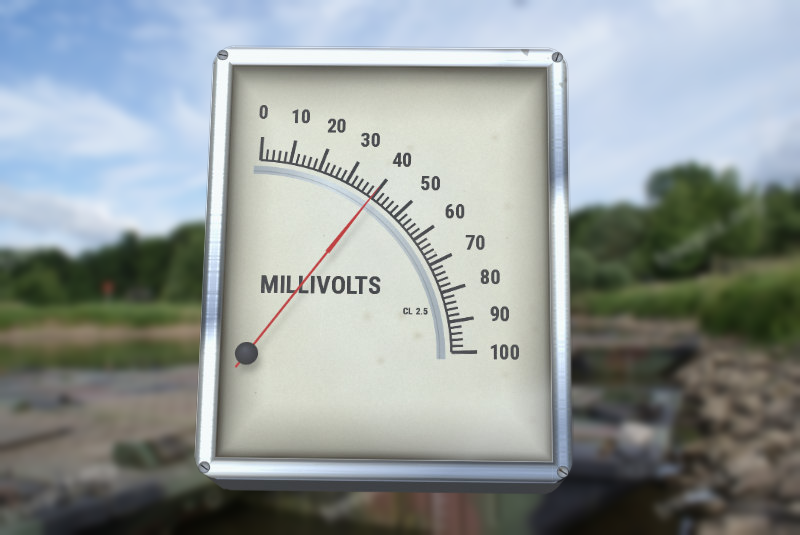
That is 40 mV
